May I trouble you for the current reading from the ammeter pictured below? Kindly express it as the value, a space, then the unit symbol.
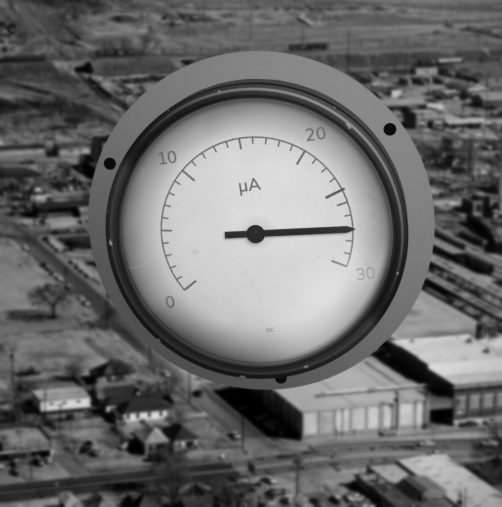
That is 27 µA
